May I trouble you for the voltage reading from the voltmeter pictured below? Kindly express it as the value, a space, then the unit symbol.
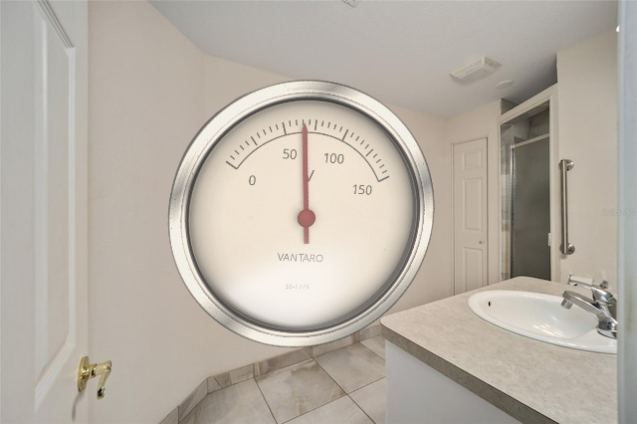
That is 65 V
